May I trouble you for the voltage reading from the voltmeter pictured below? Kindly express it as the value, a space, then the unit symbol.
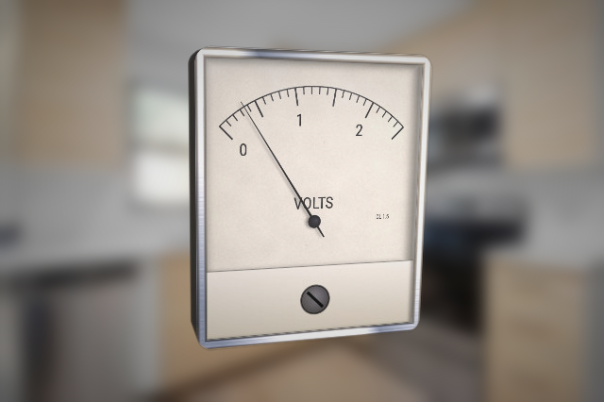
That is 0.35 V
